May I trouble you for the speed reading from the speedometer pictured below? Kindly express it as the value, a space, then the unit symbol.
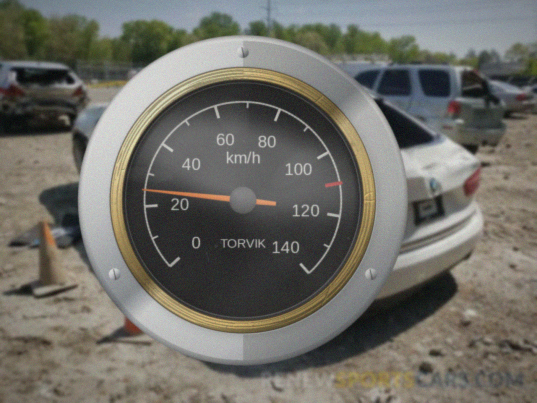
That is 25 km/h
